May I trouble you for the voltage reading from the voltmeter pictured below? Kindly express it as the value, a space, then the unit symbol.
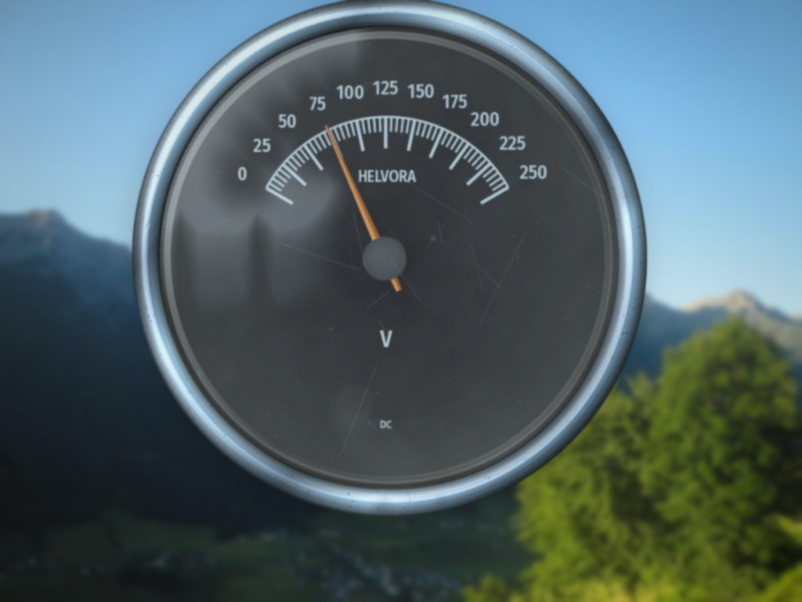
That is 75 V
